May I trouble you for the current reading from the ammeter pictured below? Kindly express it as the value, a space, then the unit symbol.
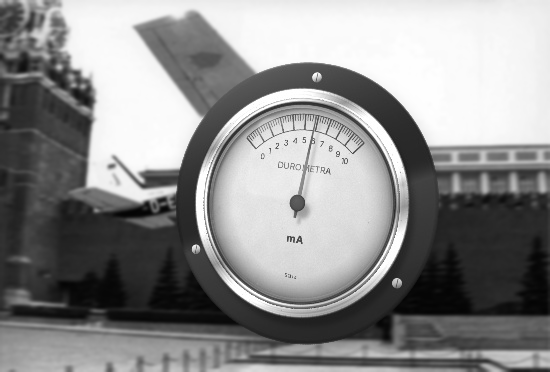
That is 6 mA
